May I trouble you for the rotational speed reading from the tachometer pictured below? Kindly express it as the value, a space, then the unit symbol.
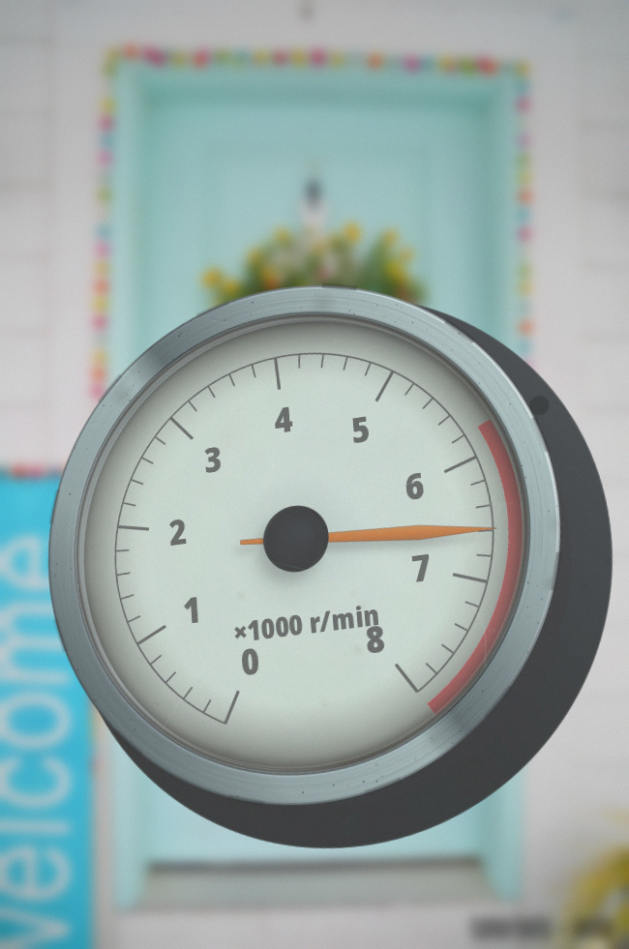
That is 6600 rpm
